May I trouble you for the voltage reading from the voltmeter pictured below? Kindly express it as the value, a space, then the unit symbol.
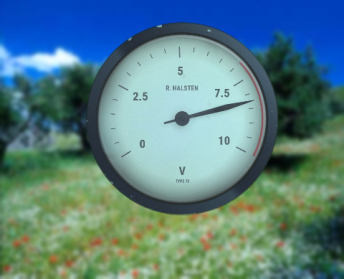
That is 8.25 V
